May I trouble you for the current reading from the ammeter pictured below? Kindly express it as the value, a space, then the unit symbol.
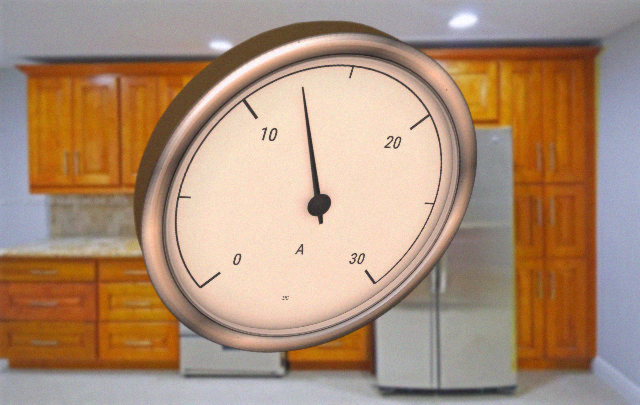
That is 12.5 A
